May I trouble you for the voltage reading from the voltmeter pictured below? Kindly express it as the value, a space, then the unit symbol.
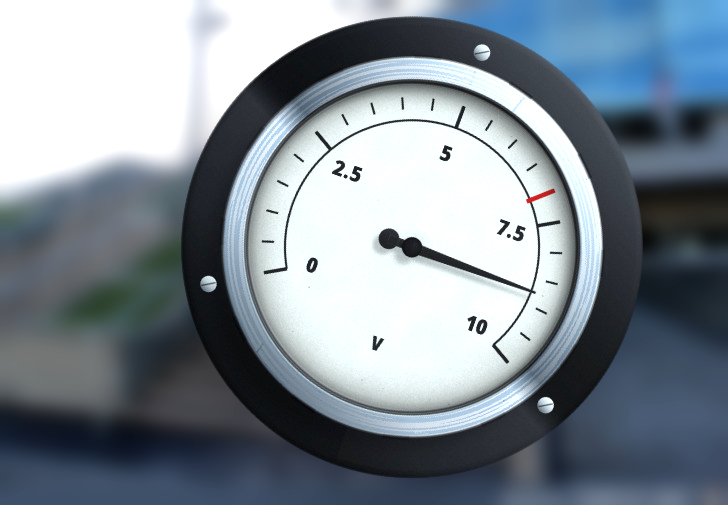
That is 8.75 V
